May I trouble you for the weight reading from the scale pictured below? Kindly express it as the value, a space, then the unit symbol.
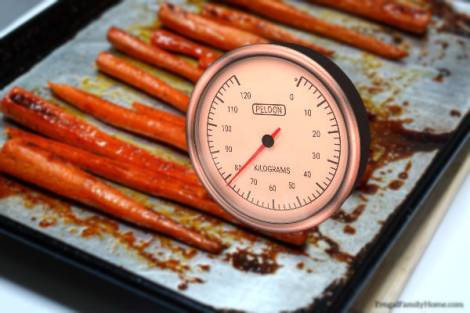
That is 78 kg
